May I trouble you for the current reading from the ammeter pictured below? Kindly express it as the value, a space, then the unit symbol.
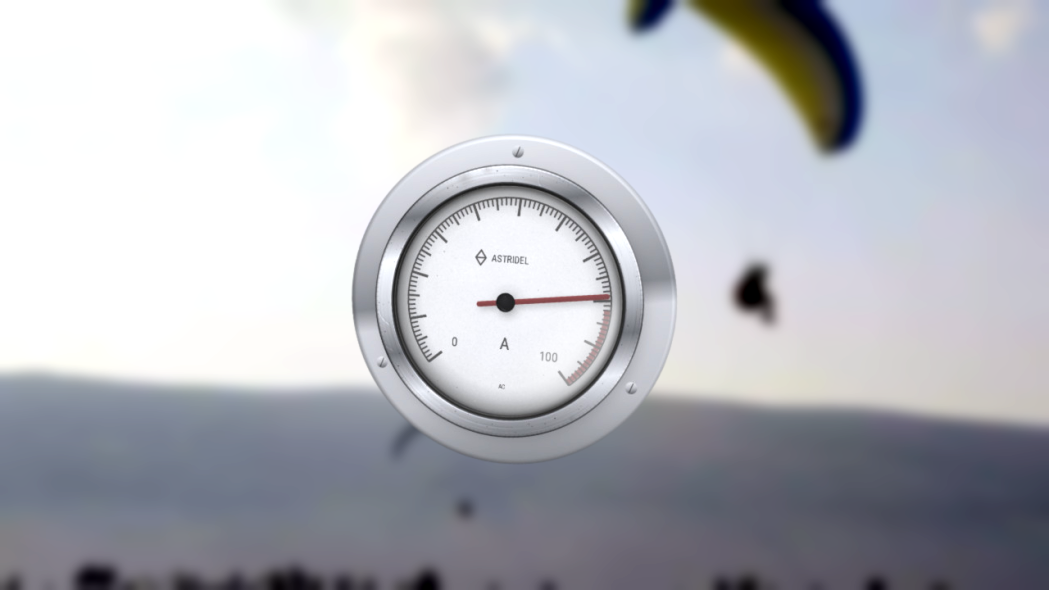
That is 79 A
